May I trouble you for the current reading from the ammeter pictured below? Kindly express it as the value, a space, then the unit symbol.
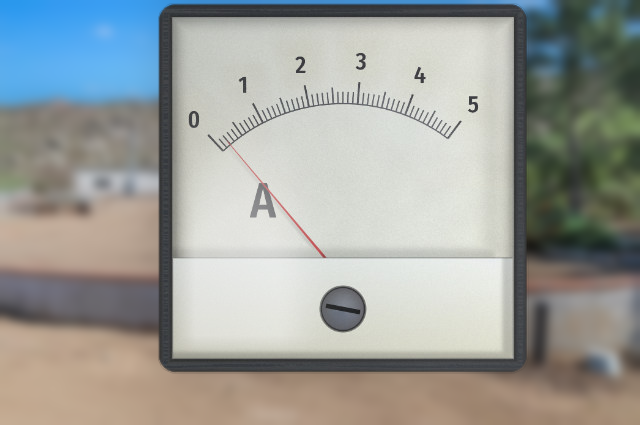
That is 0.2 A
